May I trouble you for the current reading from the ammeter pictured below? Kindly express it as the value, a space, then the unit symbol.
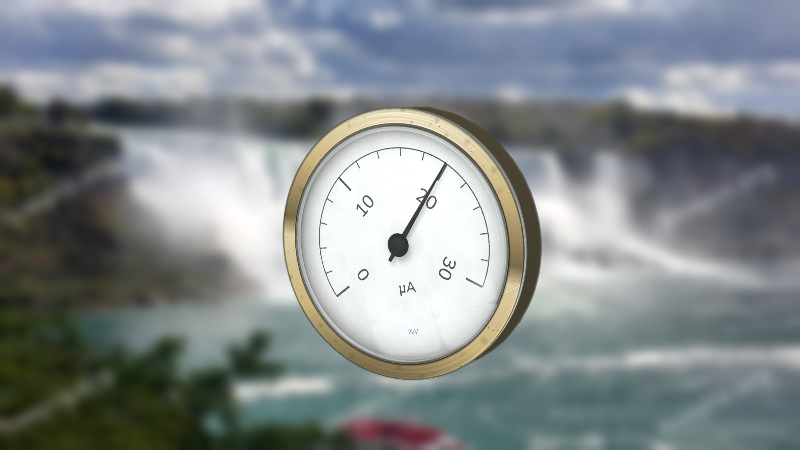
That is 20 µA
